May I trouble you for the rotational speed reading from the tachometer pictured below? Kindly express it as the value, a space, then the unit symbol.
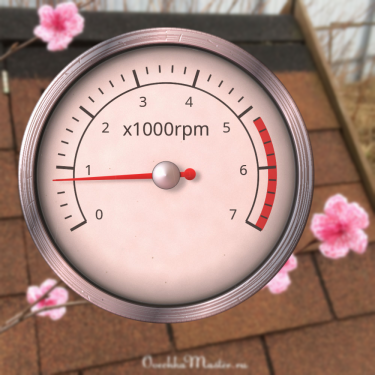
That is 800 rpm
